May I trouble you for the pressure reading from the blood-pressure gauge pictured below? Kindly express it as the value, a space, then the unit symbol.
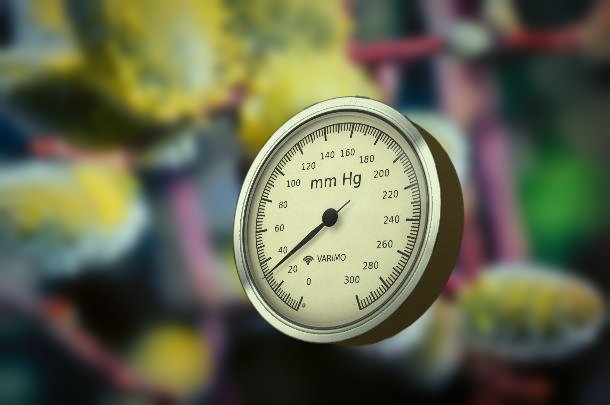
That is 30 mmHg
